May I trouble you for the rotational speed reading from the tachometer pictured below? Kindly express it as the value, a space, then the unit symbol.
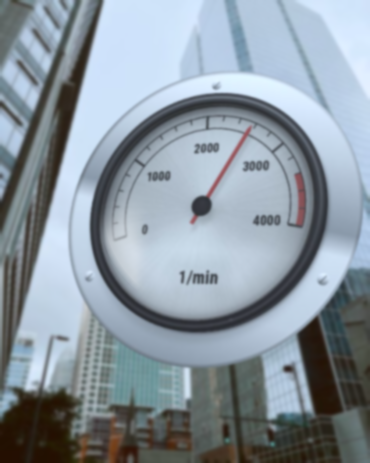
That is 2600 rpm
